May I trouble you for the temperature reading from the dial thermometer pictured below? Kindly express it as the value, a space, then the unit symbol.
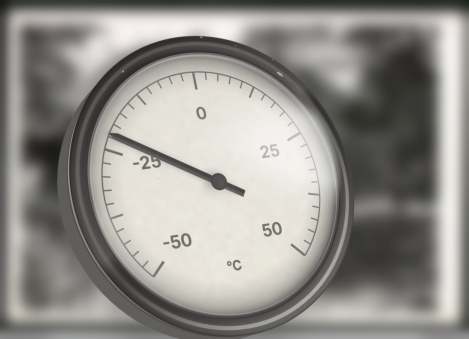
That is -22.5 °C
